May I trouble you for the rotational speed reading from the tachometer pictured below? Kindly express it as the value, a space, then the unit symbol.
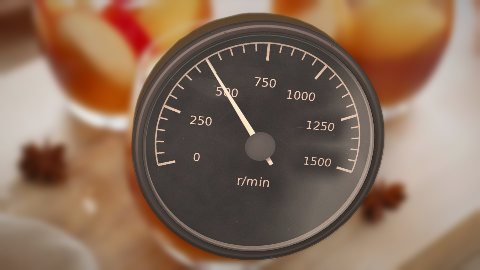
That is 500 rpm
